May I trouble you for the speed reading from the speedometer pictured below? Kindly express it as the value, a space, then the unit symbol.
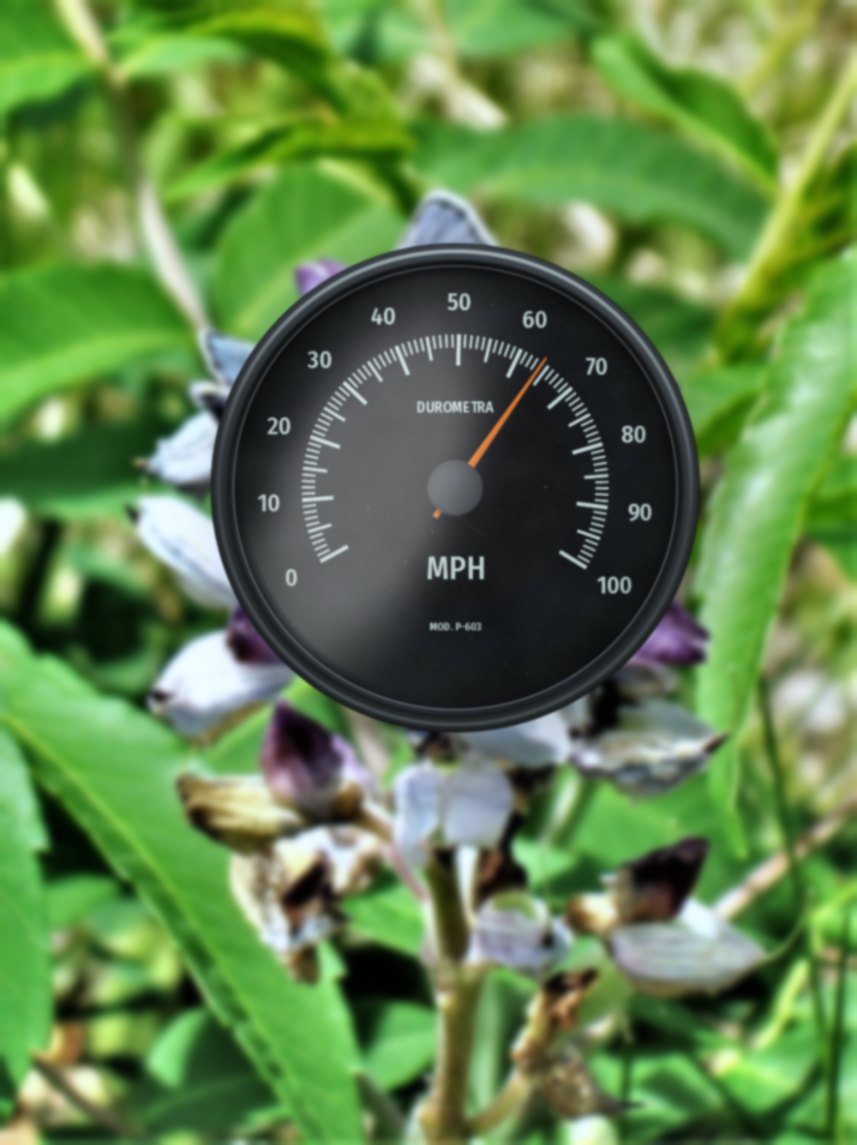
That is 64 mph
